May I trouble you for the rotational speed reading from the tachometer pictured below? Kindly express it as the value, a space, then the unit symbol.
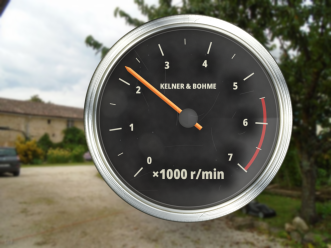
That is 2250 rpm
